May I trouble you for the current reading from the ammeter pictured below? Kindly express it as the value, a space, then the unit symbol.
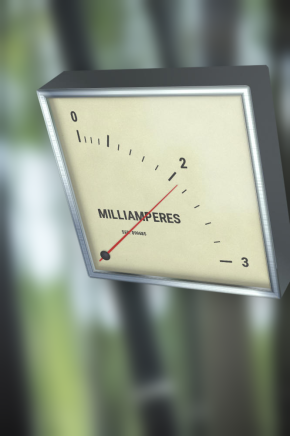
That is 2.1 mA
